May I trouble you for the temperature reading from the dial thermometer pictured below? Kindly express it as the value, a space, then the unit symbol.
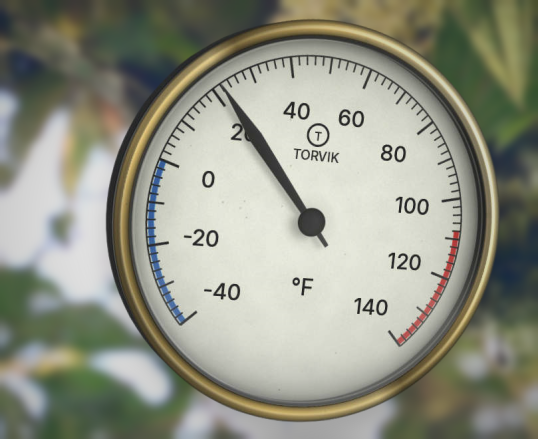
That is 22 °F
